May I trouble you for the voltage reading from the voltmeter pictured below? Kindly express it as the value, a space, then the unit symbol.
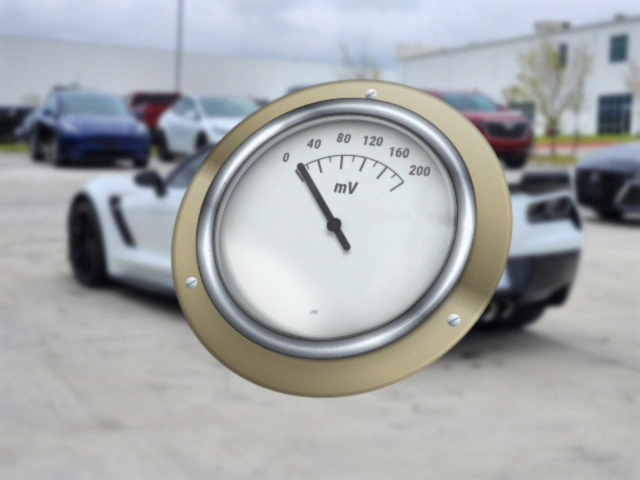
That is 10 mV
